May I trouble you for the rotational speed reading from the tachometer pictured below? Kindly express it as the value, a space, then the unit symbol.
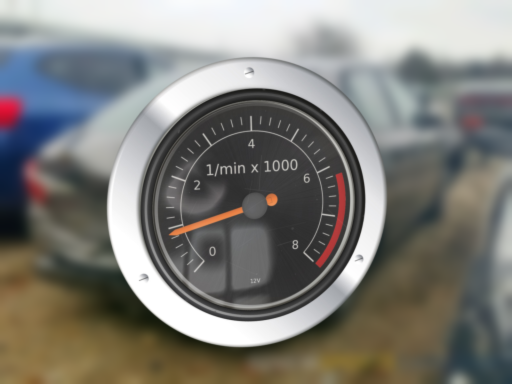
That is 900 rpm
